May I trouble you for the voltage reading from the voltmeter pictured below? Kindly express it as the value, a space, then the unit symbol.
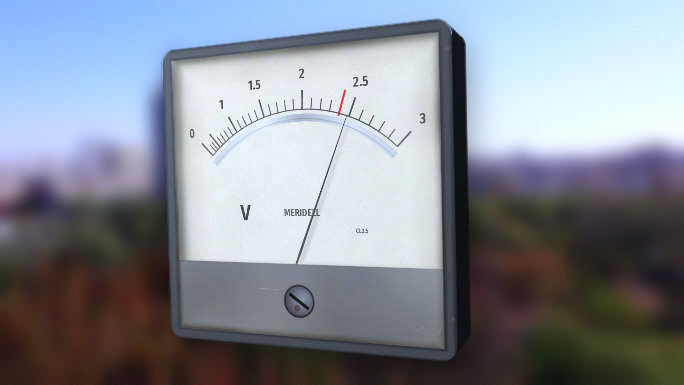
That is 2.5 V
